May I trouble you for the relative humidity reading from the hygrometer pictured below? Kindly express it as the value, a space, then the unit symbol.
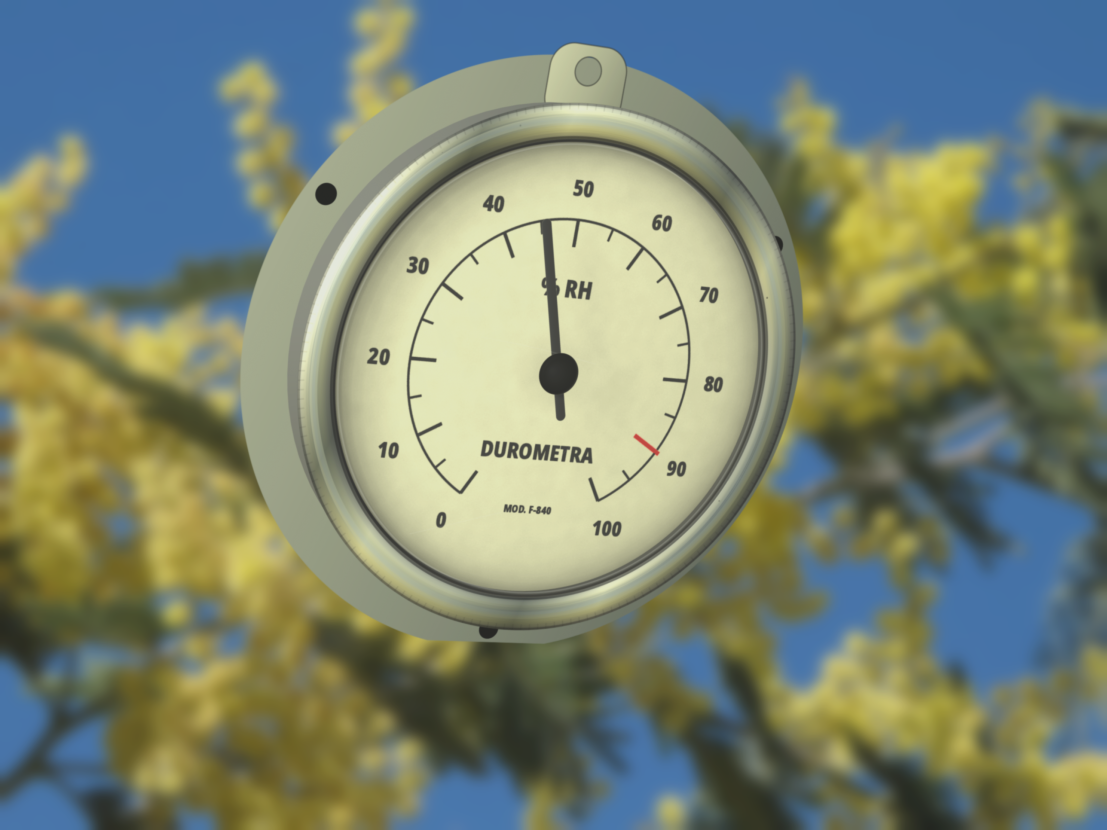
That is 45 %
